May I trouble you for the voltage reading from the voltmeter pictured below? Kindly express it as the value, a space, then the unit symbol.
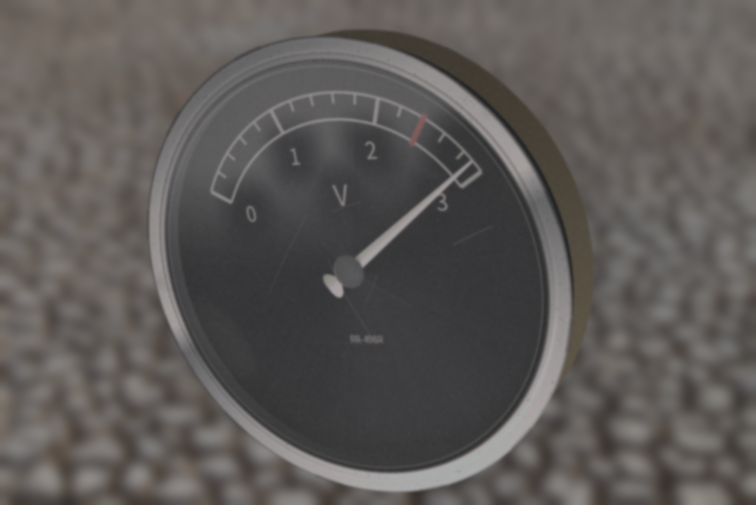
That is 2.9 V
